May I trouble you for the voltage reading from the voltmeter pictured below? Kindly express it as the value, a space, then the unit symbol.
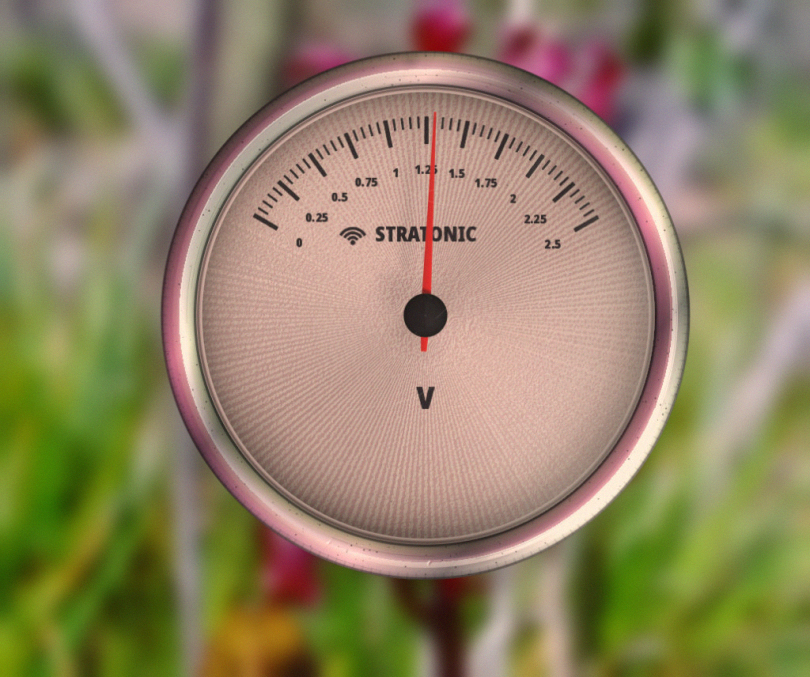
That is 1.3 V
